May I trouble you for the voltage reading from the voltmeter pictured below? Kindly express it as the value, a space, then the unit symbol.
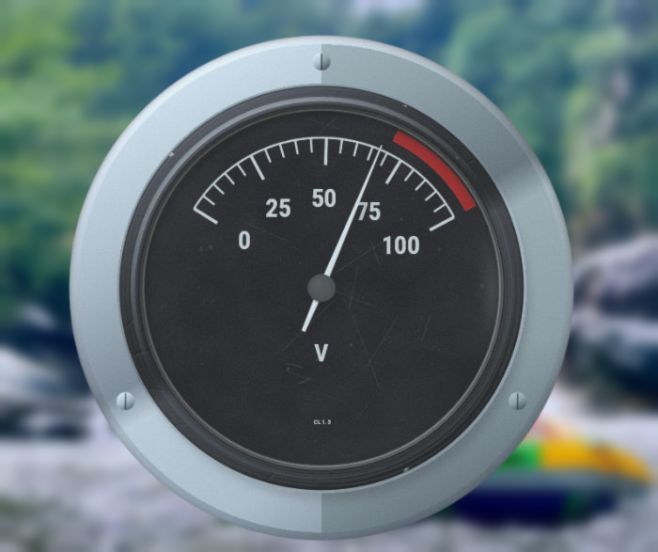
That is 67.5 V
